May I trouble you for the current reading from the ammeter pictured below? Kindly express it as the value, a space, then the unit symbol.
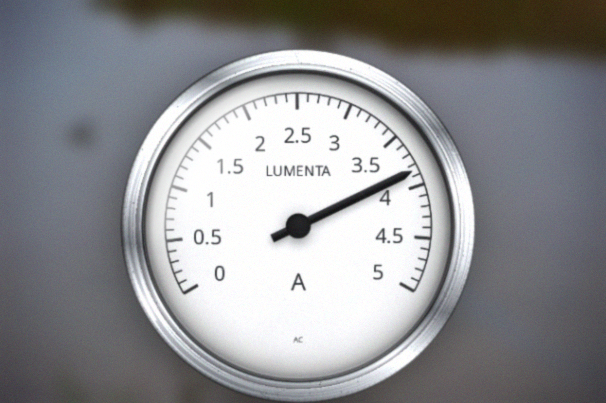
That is 3.85 A
